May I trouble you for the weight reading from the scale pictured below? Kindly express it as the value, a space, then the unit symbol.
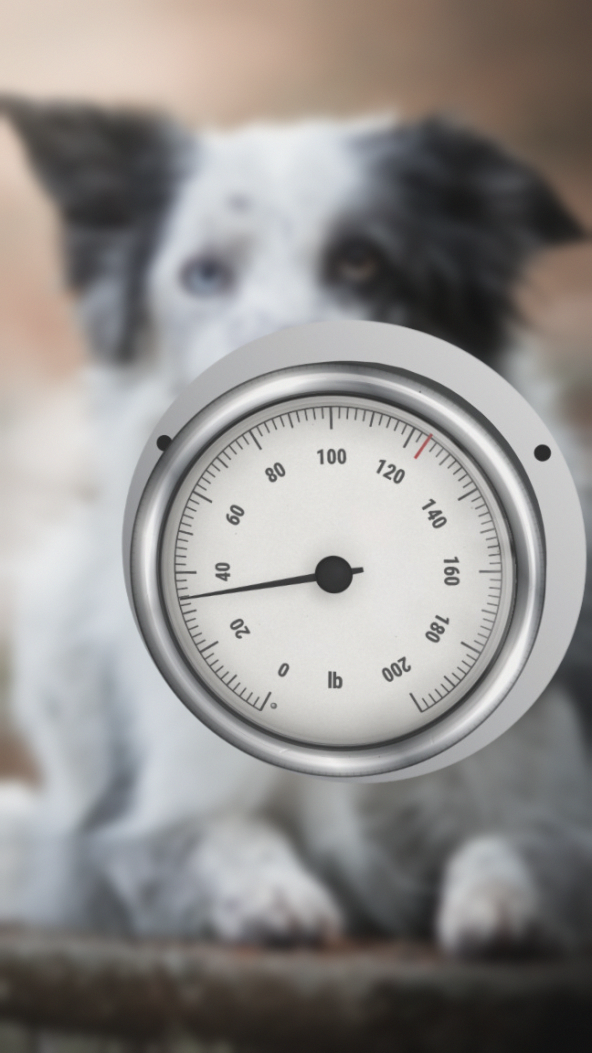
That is 34 lb
